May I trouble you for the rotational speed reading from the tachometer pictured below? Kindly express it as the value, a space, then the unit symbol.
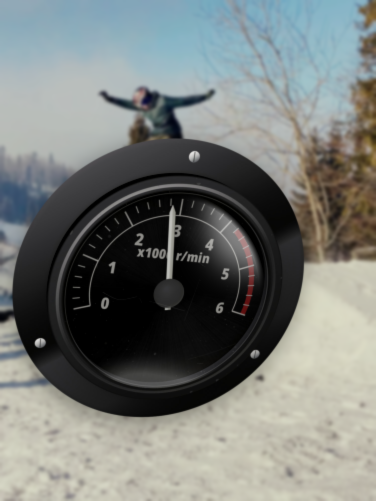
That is 2800 rpm
